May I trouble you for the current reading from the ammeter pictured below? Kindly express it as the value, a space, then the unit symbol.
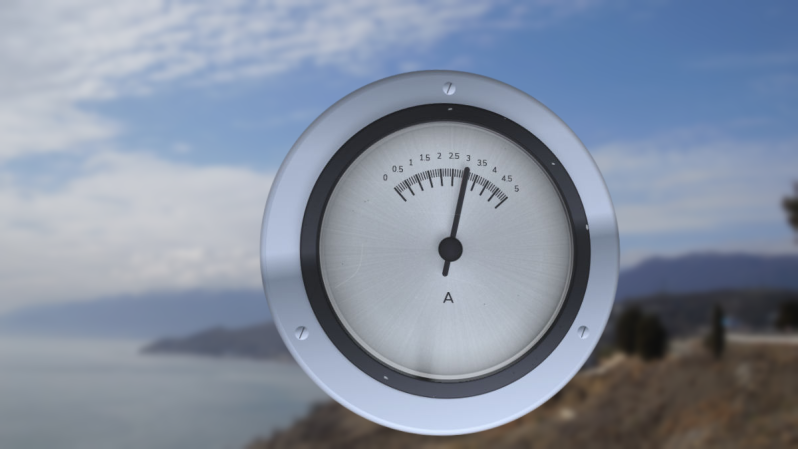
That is 3 A
